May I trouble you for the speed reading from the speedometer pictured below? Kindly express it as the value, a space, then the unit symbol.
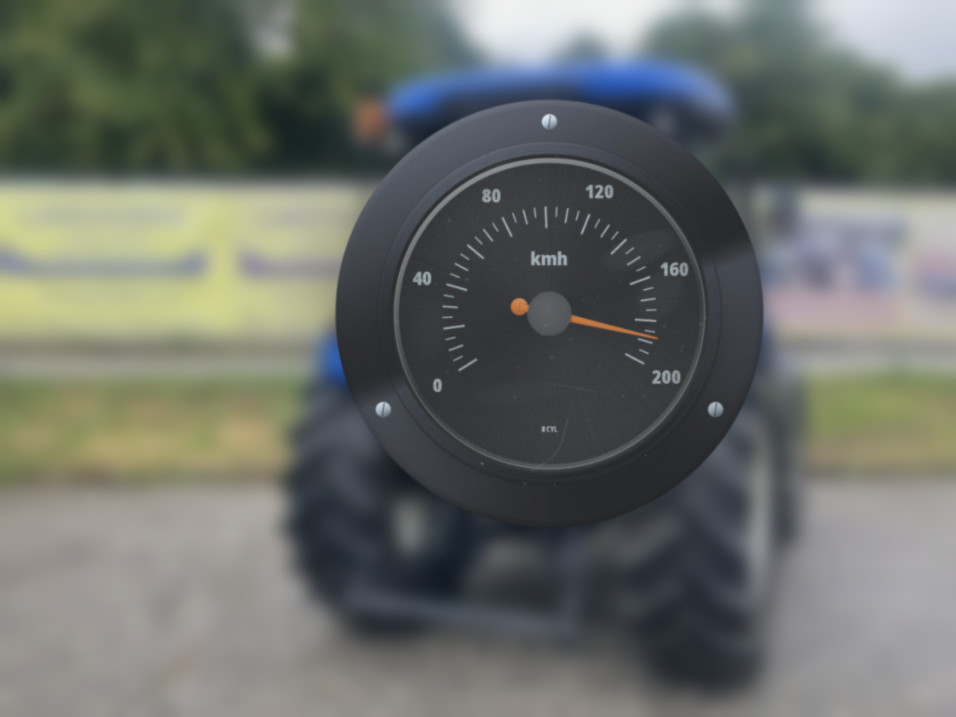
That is 187.5 km/h
